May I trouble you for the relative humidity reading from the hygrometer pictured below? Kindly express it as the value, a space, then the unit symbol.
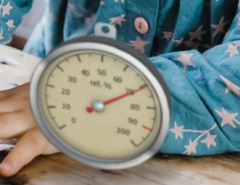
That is 70 %
